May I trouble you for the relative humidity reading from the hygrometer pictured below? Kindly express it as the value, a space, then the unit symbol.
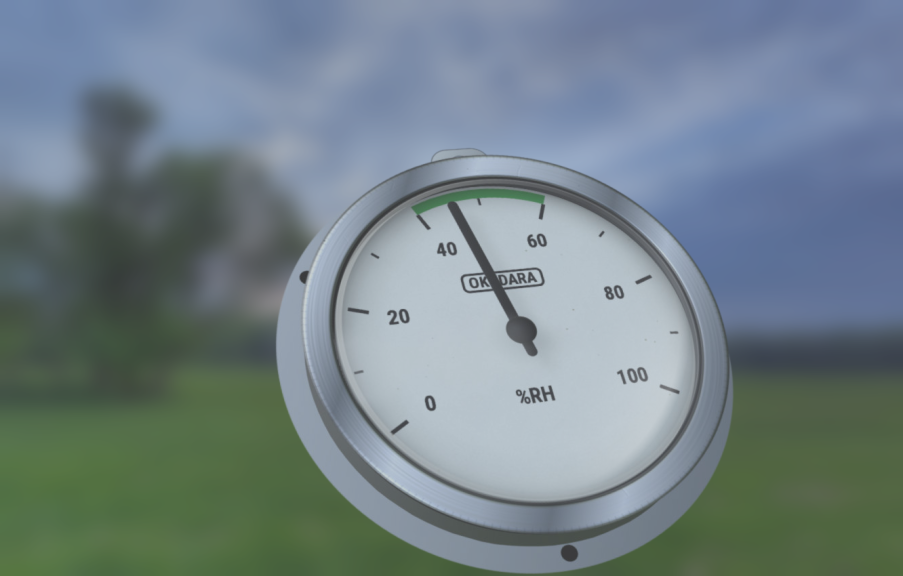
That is 45 %
